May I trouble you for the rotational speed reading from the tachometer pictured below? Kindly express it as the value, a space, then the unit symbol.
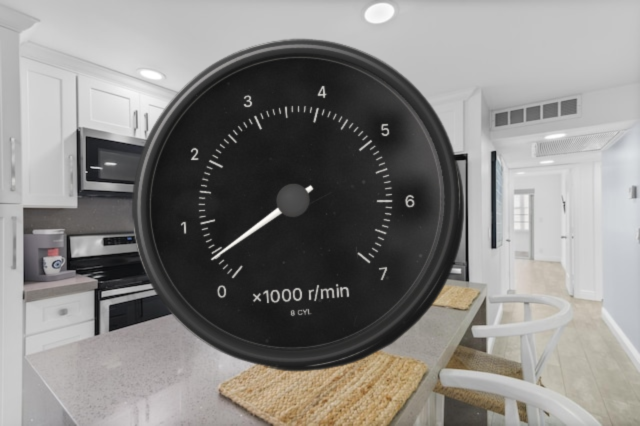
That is 400 rpm
